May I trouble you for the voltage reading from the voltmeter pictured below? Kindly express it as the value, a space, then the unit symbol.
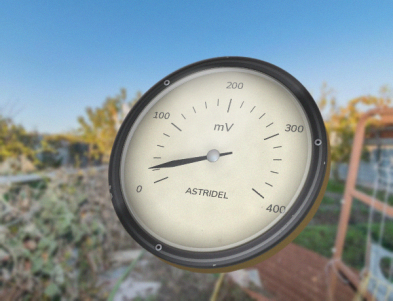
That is 20 mV
